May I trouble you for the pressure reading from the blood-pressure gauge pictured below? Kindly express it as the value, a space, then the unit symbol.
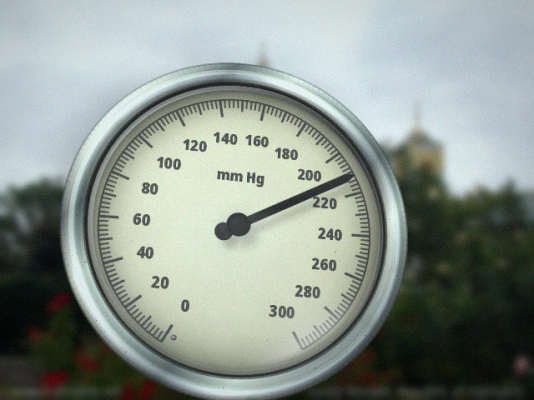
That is 212 mmHg
